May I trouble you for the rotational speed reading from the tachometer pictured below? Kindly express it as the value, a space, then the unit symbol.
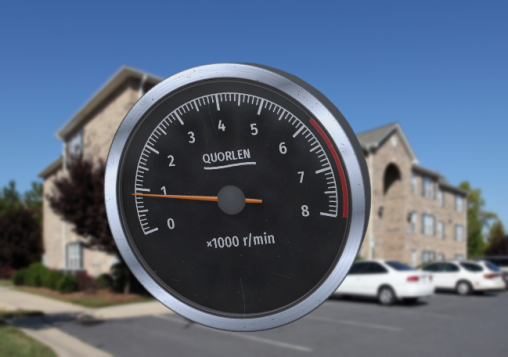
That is 900 rpm
